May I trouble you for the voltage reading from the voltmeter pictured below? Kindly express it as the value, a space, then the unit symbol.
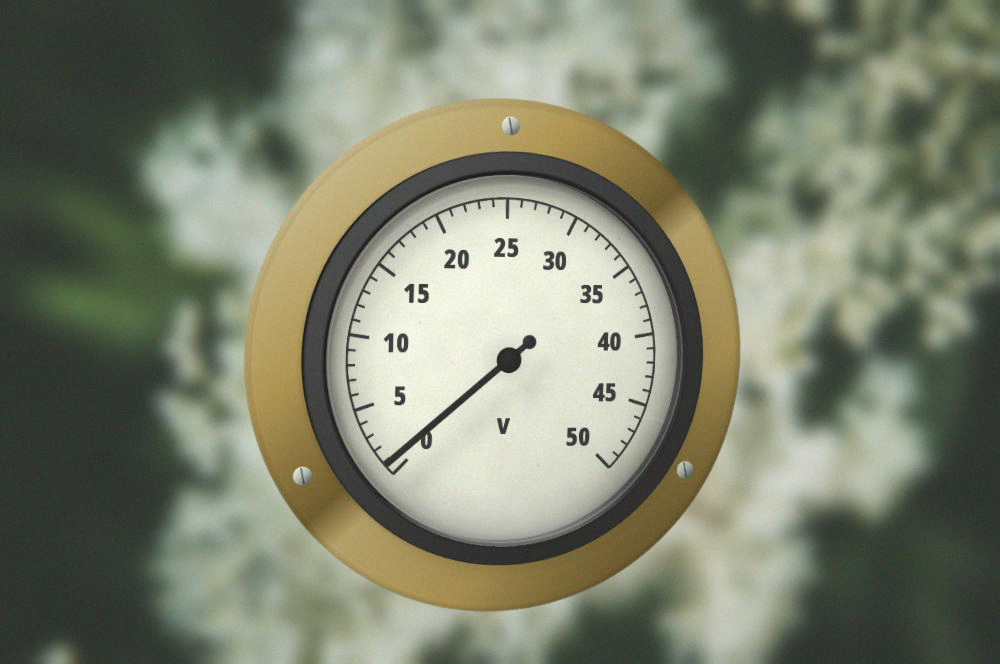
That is 1 V
